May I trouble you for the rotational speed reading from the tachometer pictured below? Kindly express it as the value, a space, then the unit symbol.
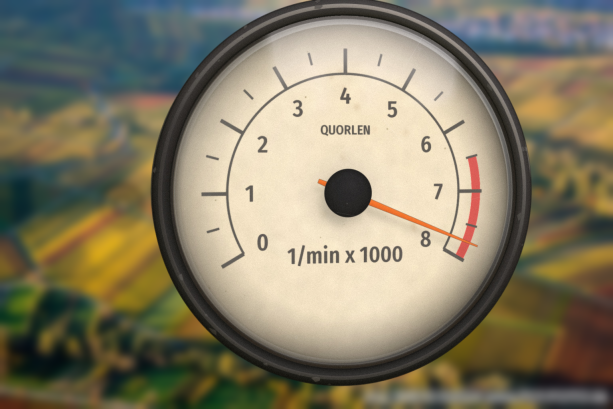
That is 7750 rpm
